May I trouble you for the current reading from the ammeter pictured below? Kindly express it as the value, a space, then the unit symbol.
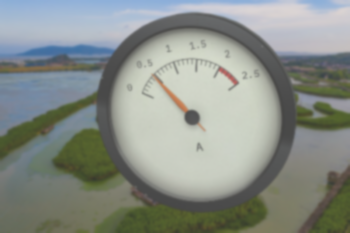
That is 0.5 A
